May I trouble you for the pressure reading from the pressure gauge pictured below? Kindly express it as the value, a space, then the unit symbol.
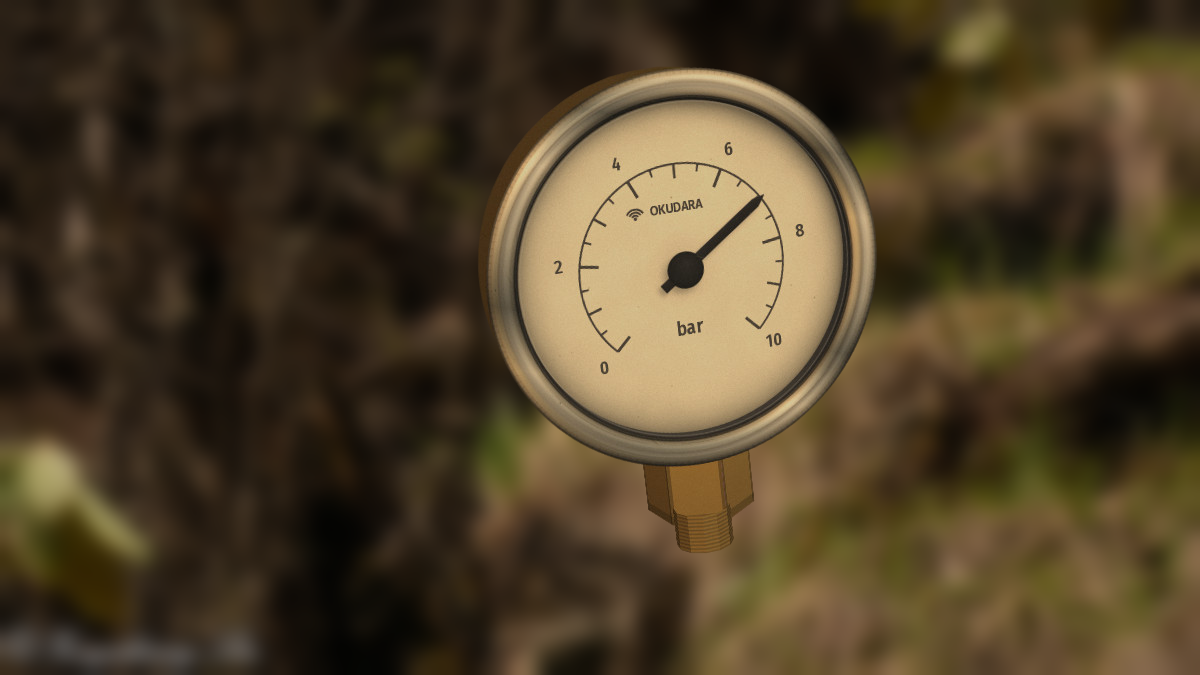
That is 7 bar
